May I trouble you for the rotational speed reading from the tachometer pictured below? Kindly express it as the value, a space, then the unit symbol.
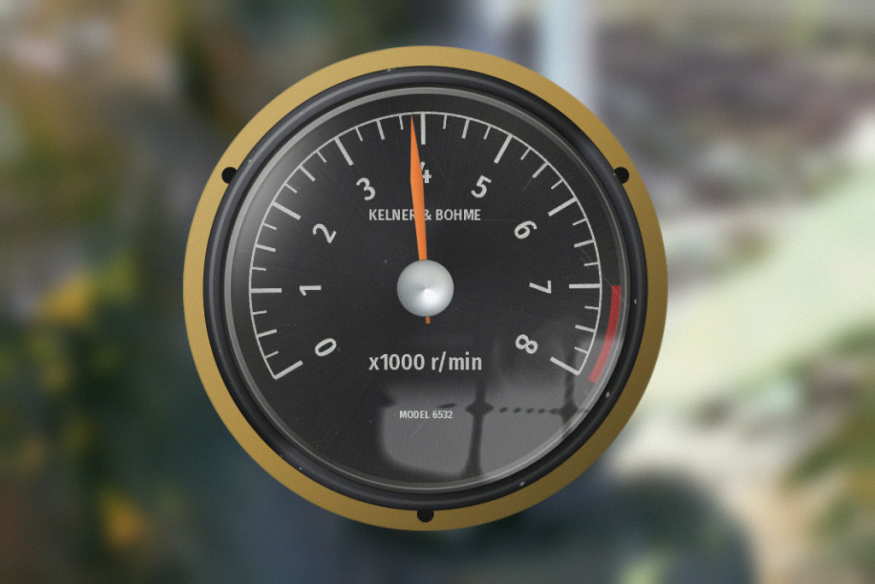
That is 3875 rpm
